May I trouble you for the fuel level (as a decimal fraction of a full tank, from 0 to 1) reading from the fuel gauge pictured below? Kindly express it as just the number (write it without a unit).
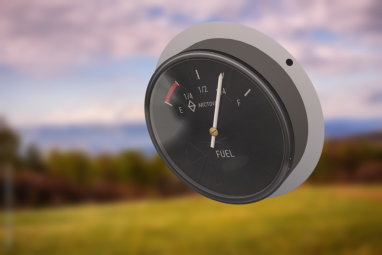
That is 0.75
